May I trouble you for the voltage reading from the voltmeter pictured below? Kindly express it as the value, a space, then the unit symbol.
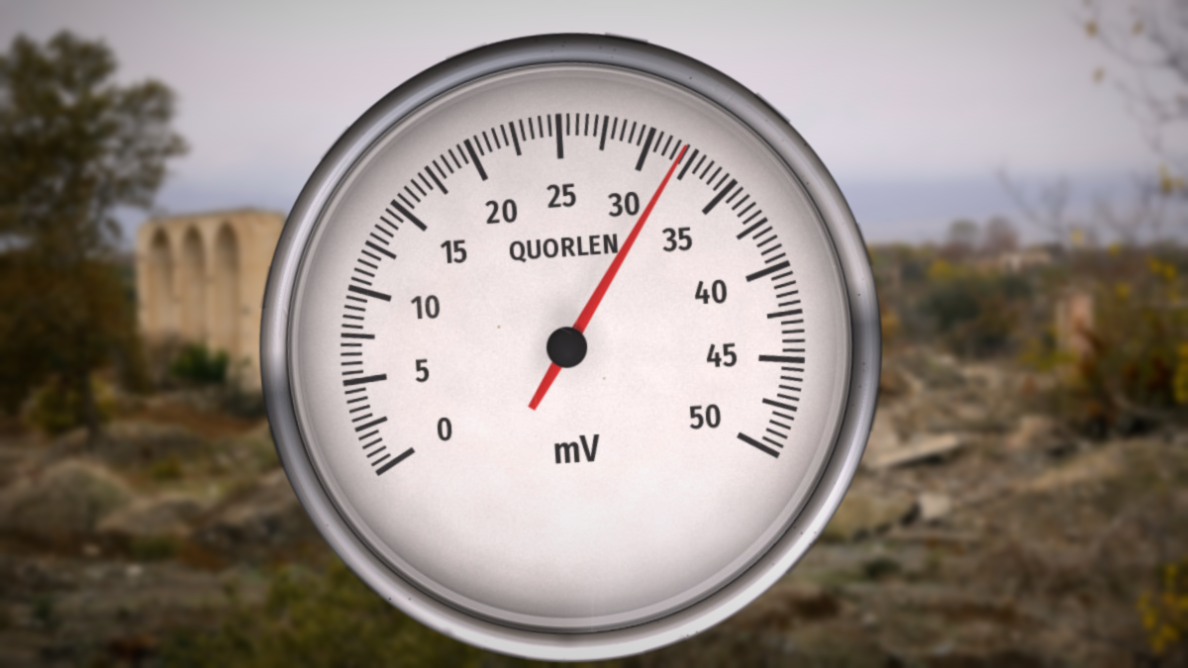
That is 32 mV
